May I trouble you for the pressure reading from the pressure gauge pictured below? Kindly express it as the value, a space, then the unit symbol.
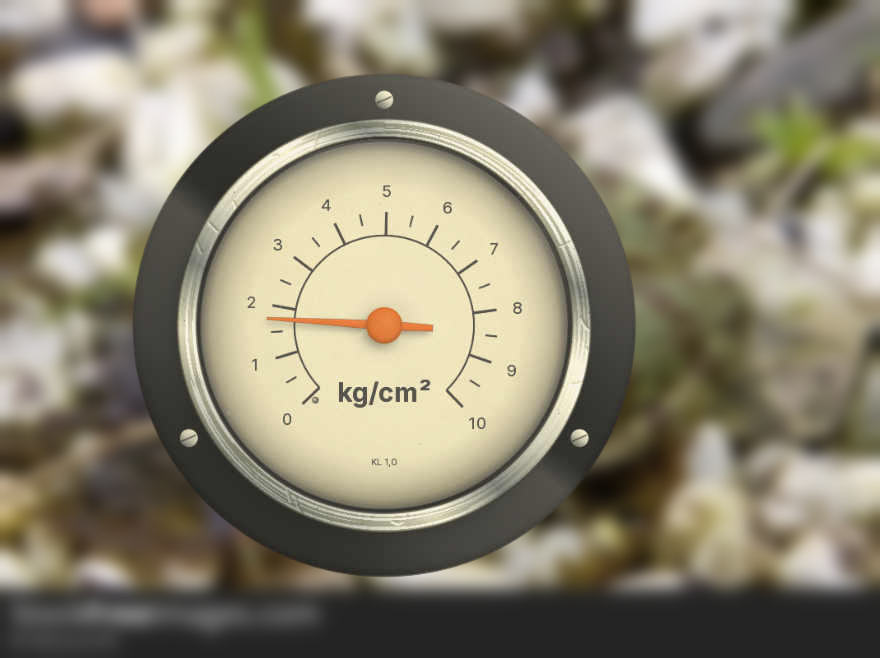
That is 1.75 kg/cm²
